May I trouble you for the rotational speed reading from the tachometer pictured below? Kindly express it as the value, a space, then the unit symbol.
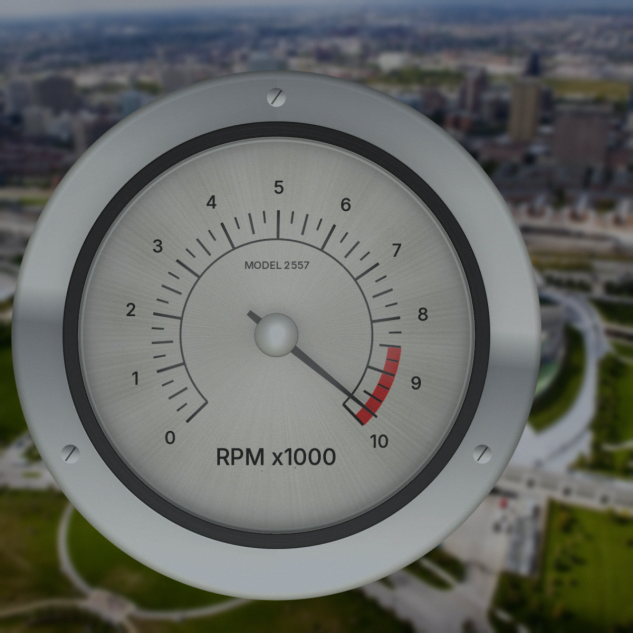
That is 9750 rpm
